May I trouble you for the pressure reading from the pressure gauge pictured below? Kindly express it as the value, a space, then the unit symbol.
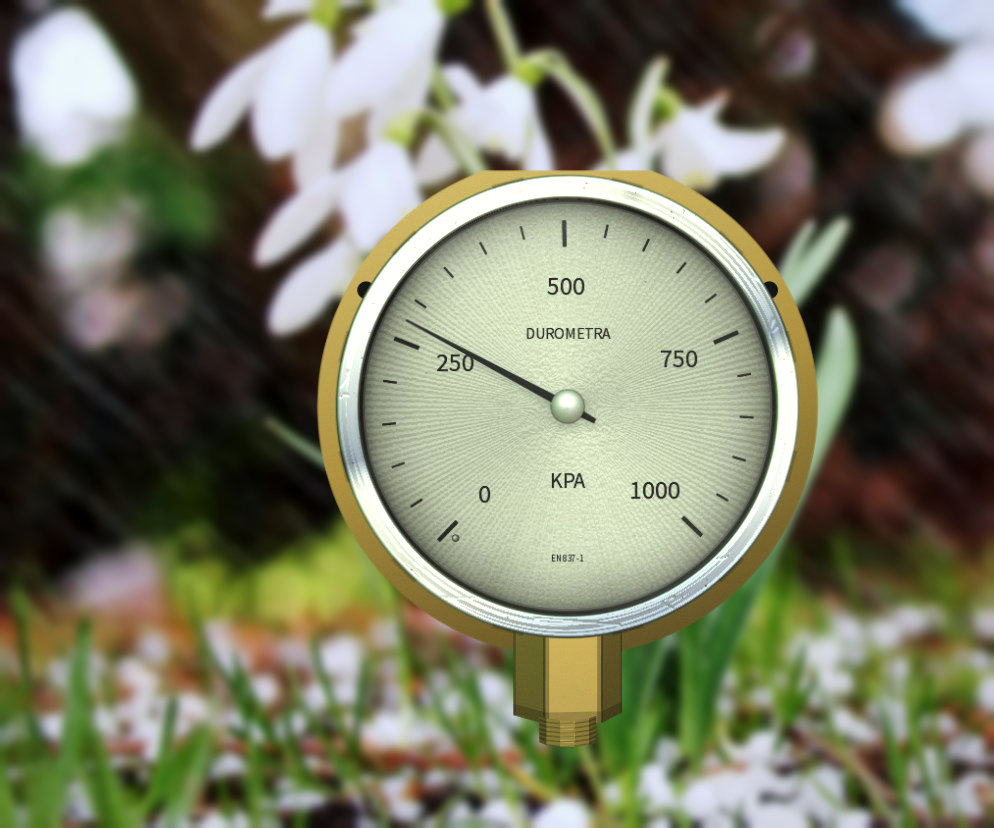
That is 275 kPa
